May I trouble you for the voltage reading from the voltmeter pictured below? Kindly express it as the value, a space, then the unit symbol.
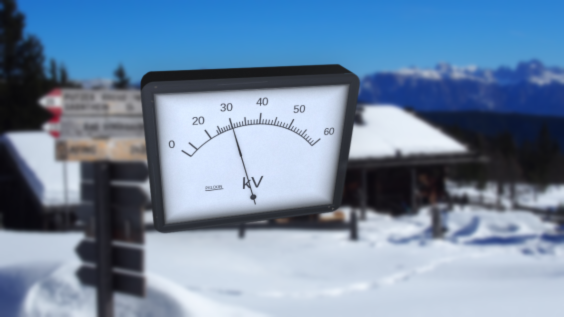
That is 30 kV
